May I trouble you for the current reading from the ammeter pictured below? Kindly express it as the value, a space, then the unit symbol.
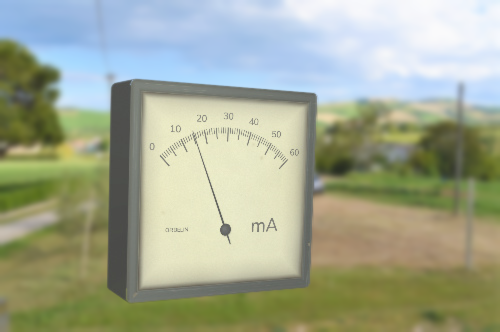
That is 15 mA
